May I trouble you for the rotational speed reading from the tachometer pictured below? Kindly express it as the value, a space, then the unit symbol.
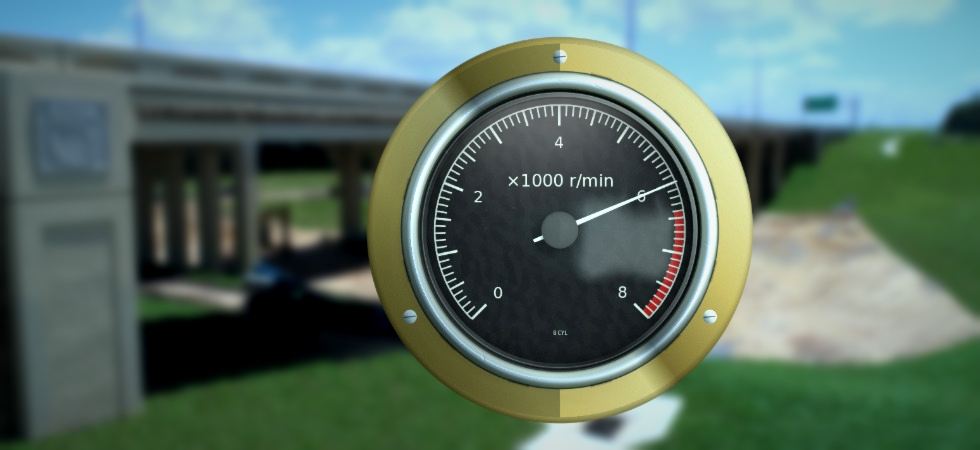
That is 6000 rpm
